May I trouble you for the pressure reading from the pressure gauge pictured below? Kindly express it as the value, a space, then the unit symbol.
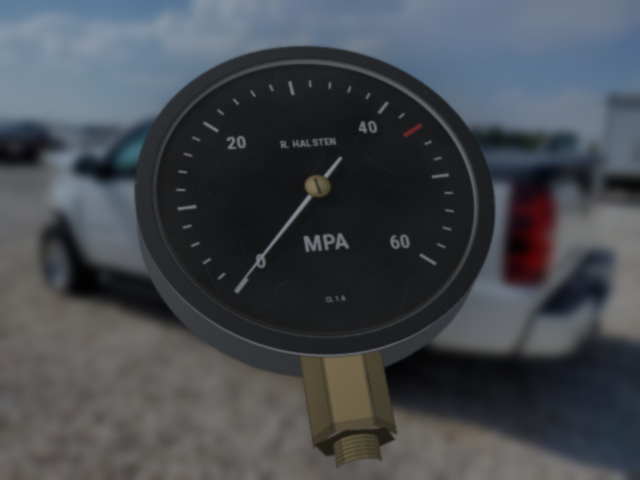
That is 0 MPa
